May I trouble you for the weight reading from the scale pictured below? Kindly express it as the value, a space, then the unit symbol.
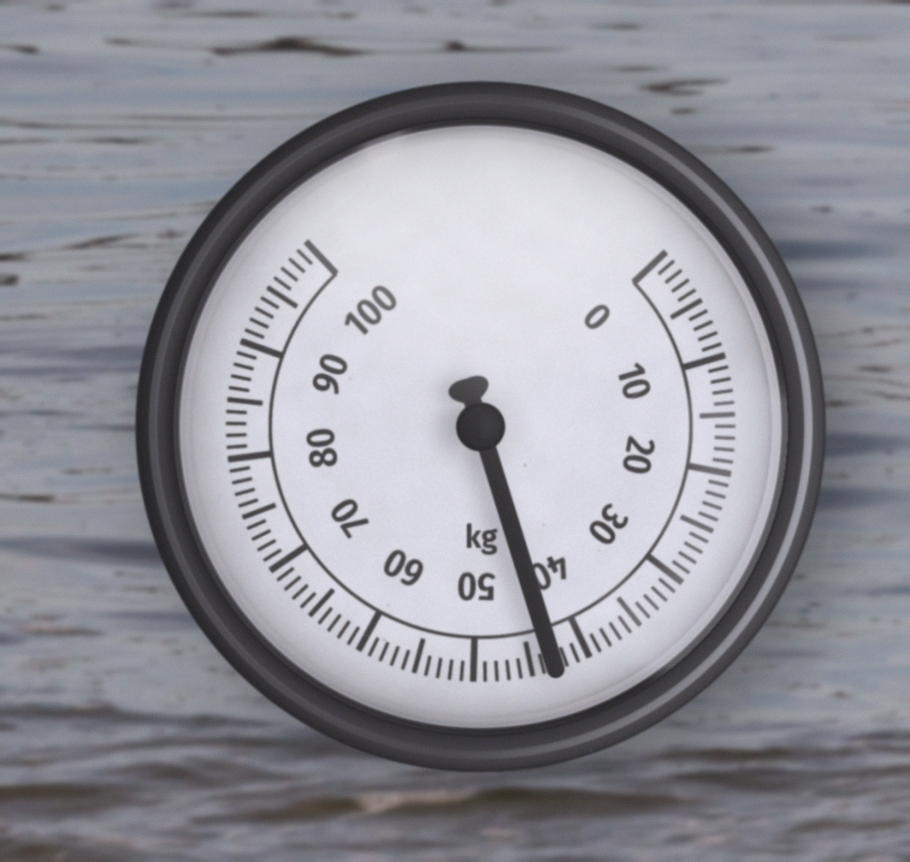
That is 43 kg
